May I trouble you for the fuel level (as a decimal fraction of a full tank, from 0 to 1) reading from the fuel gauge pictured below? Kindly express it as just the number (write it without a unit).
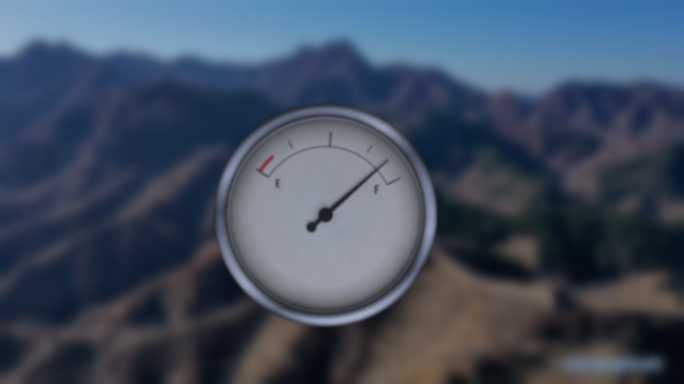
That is 0.875
